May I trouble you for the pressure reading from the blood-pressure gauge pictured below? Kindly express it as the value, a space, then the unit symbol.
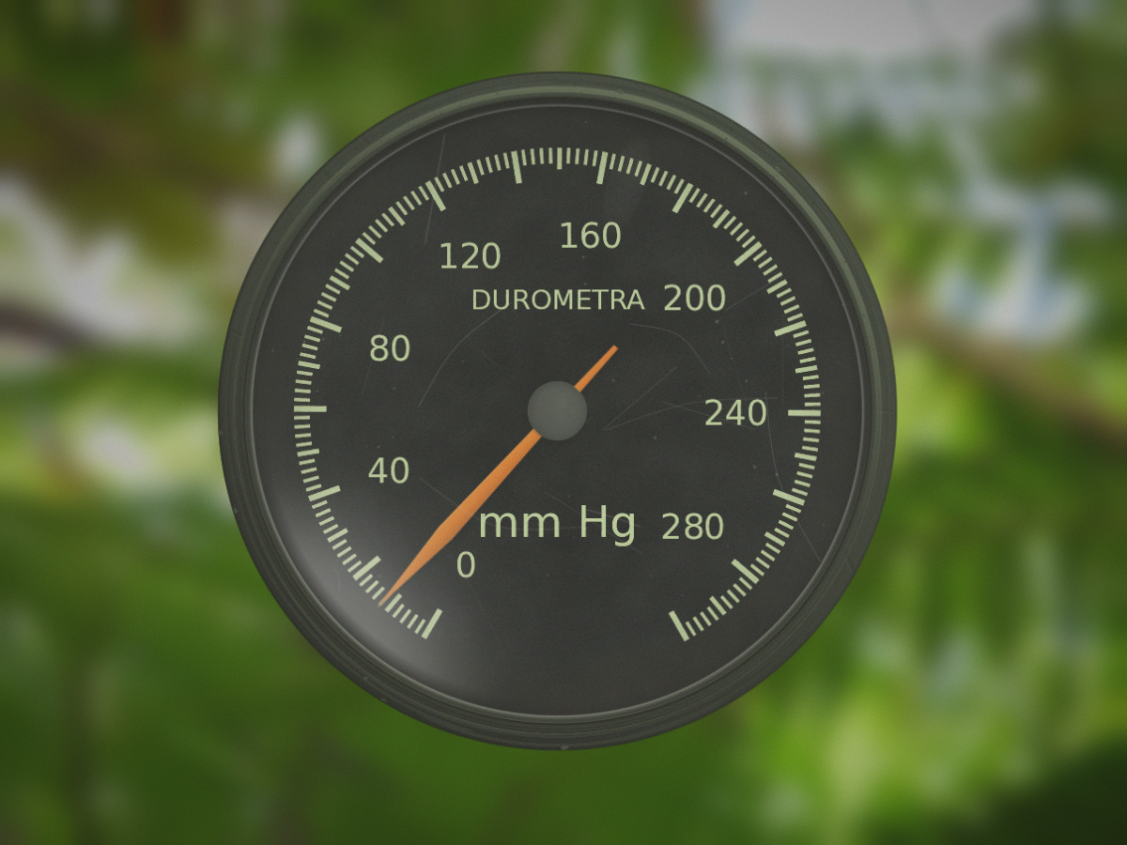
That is 12 mmHg
